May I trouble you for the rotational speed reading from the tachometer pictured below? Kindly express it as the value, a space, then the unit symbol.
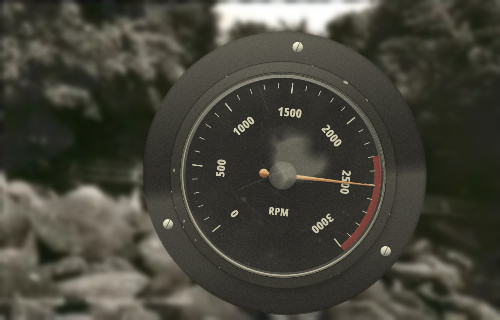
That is 2500 rpm
